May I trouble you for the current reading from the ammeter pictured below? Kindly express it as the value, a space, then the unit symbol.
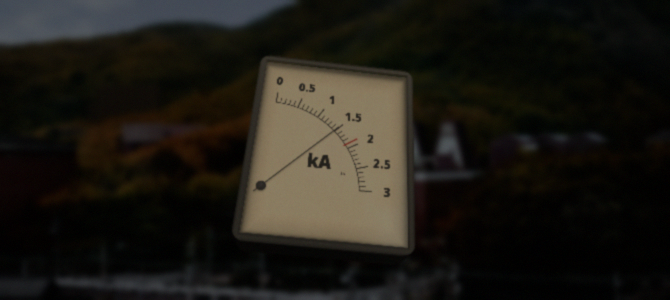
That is 1.5 kA
